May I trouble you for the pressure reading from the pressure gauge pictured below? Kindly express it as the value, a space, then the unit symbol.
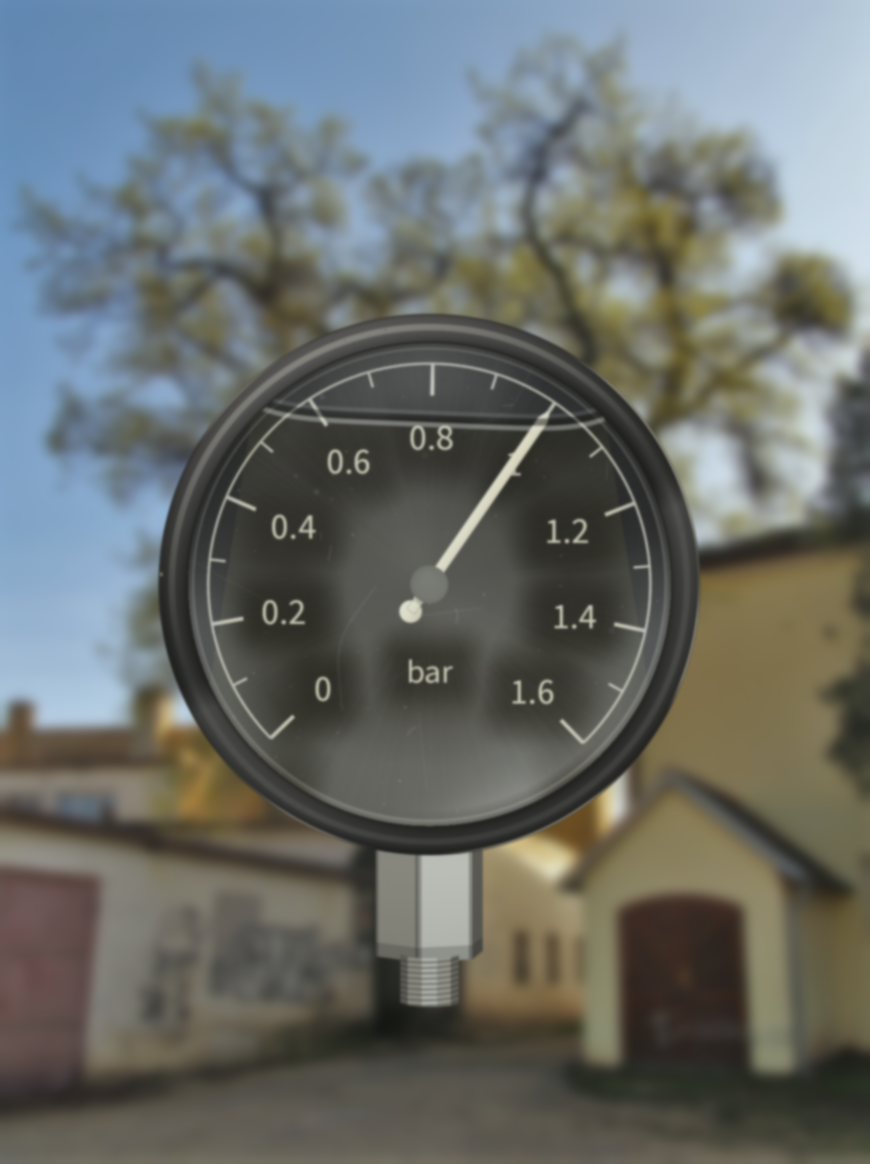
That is 1 bar
